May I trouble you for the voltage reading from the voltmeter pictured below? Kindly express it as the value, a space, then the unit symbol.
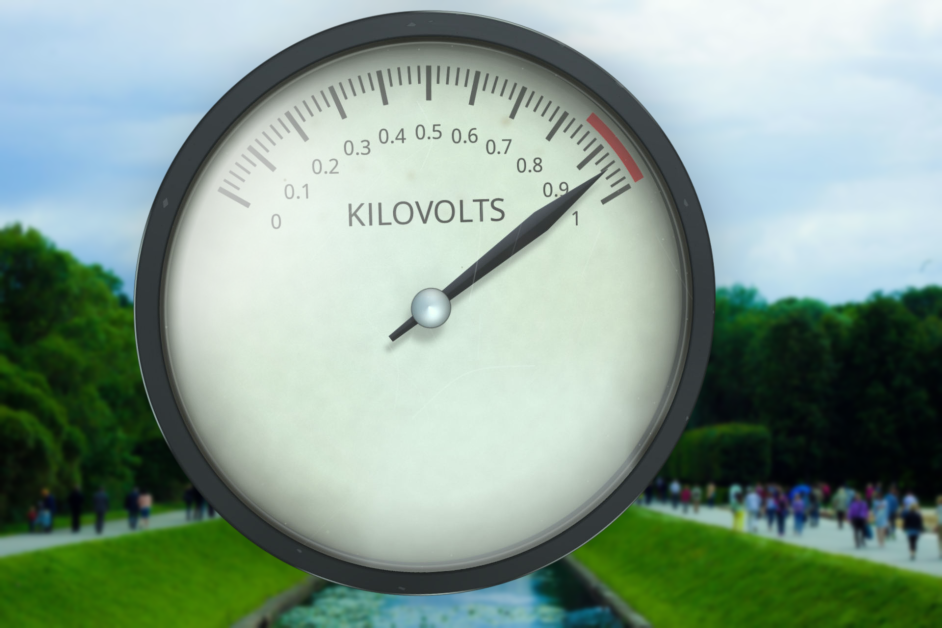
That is 0.94 kV
